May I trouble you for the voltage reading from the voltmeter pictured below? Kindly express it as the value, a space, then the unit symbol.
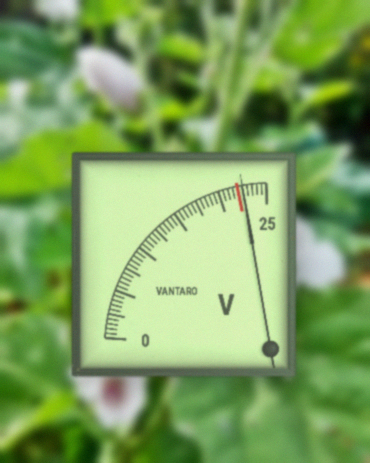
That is 22.5 V
